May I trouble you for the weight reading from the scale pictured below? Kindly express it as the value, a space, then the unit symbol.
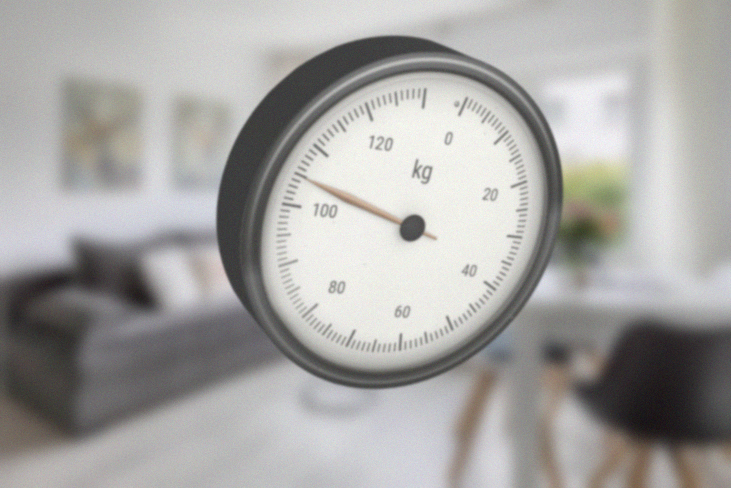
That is 105 kg
